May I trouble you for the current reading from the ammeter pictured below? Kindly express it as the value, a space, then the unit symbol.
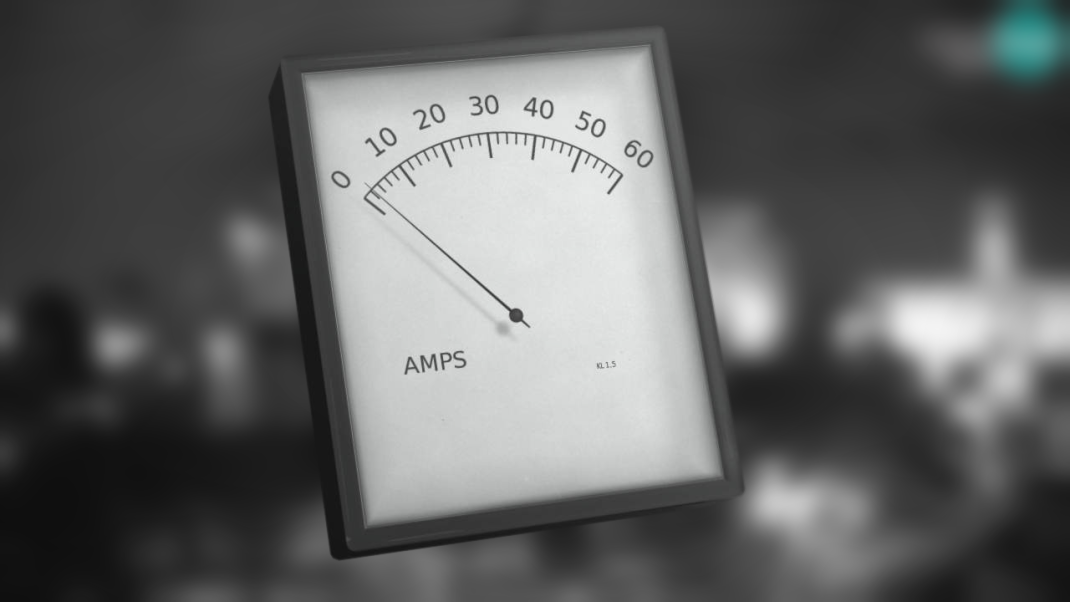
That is 2 A
